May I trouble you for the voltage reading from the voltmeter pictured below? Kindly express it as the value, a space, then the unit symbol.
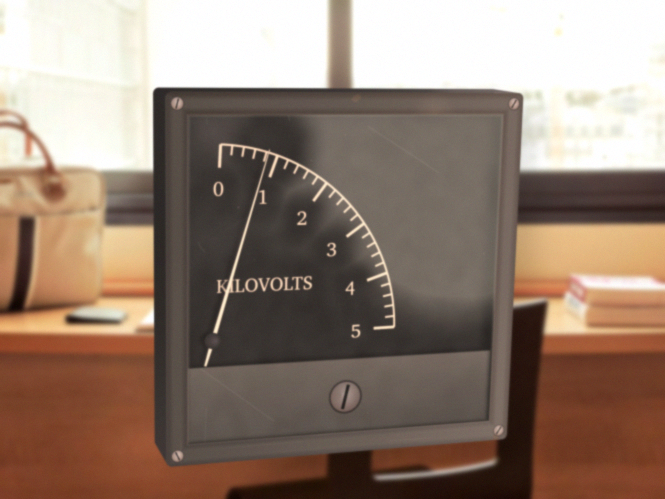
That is 0.8 kV
